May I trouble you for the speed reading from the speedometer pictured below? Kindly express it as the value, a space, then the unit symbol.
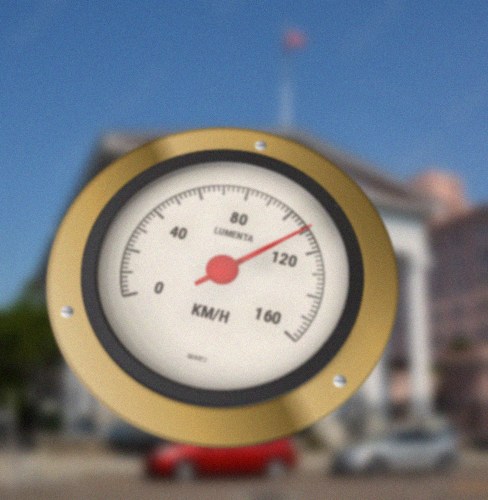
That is 110 km/h
